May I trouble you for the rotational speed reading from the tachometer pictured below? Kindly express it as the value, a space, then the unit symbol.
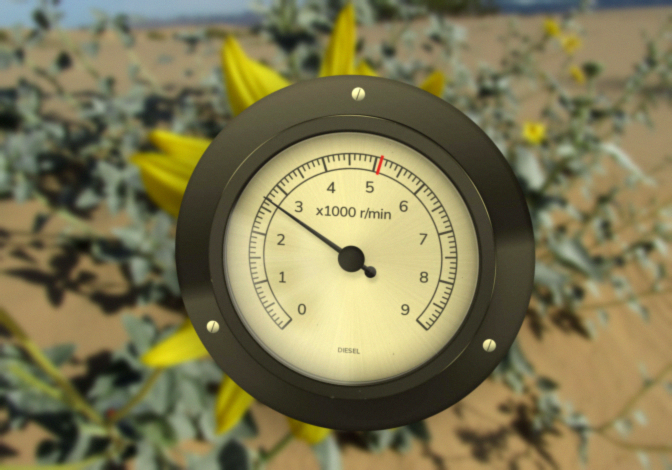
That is 2700 rpm
